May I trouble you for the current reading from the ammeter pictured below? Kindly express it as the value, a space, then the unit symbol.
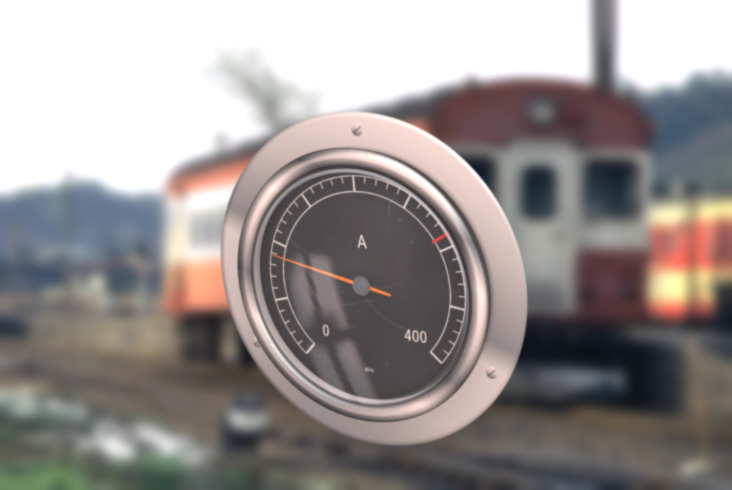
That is 90 A
